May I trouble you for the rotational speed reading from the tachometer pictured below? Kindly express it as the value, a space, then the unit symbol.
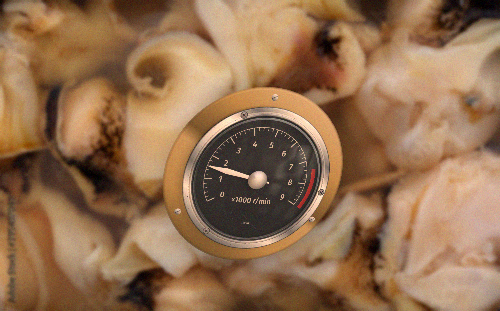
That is 1600 rpm
